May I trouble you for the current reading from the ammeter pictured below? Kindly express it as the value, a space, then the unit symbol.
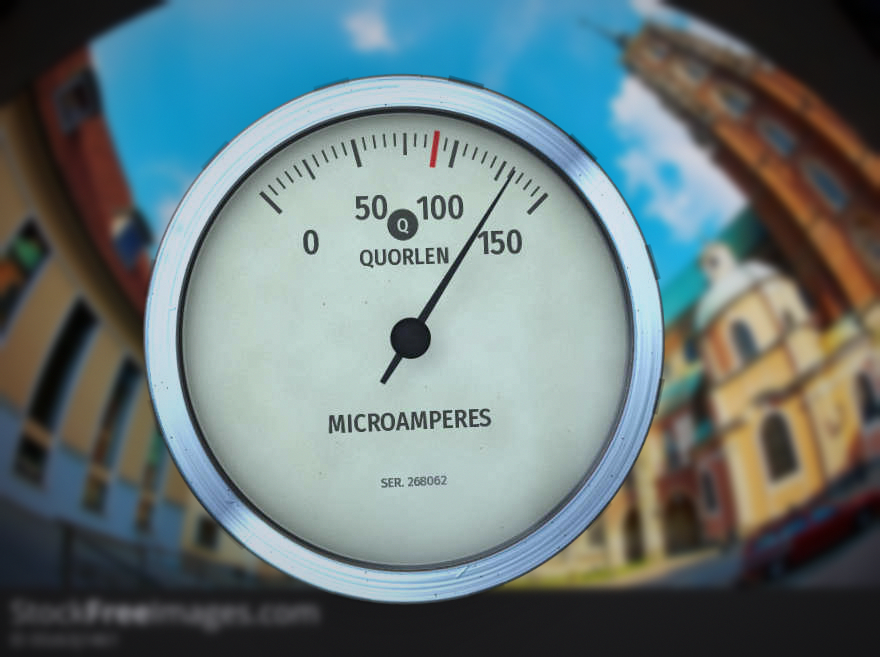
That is 130 µA
